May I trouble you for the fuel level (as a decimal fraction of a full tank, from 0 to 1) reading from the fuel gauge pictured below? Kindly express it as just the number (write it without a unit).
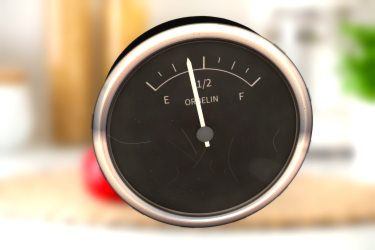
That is 0.375
